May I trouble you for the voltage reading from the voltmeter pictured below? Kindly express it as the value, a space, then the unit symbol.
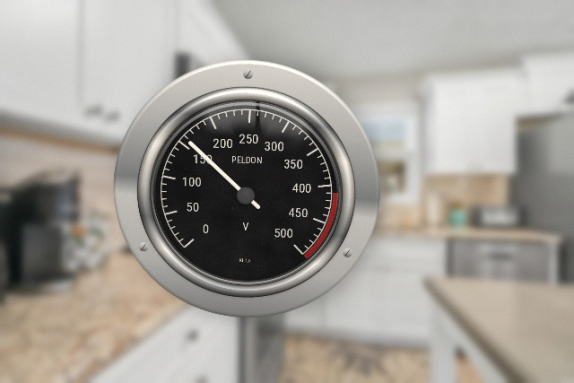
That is 160 V
